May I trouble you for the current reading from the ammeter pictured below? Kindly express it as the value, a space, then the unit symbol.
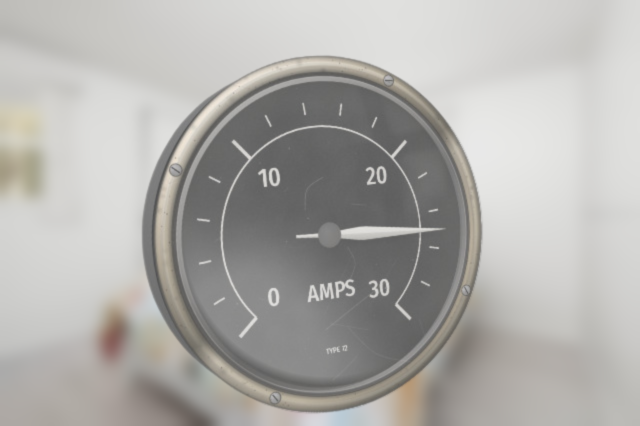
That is 25 A
